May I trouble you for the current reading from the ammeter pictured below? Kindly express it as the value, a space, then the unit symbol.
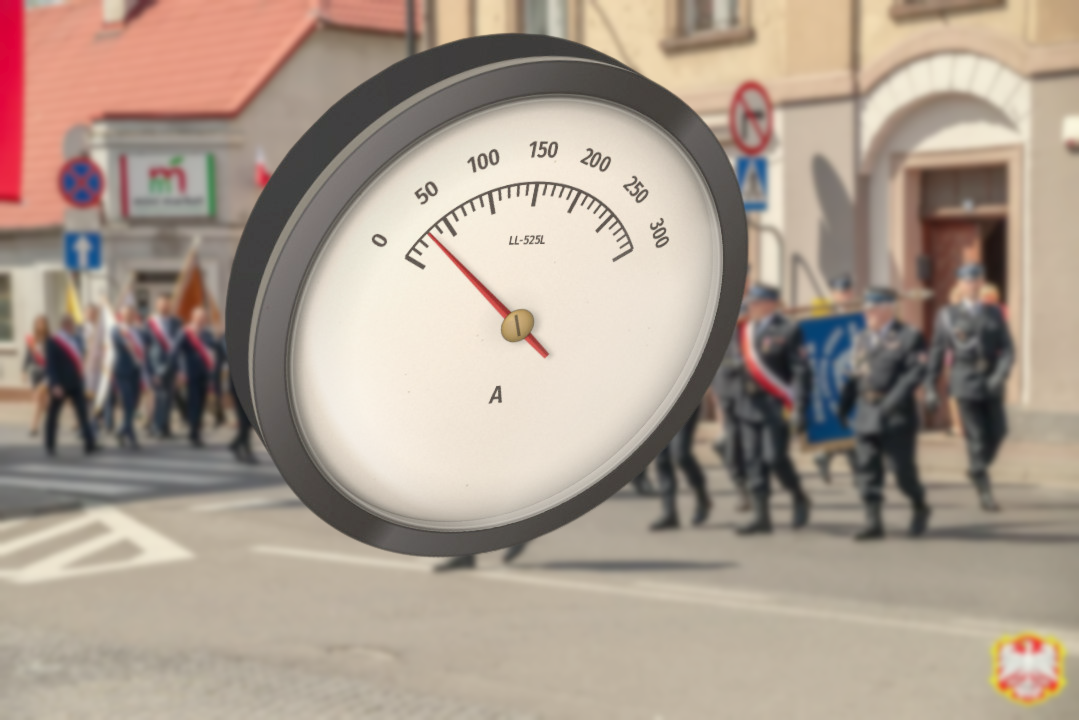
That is 30 A
